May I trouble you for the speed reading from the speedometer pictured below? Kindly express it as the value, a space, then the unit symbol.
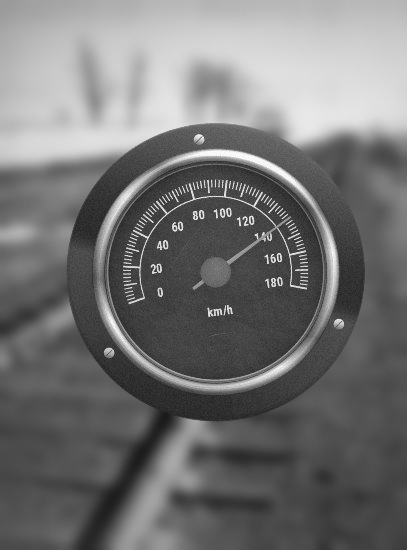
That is 140 km/h
